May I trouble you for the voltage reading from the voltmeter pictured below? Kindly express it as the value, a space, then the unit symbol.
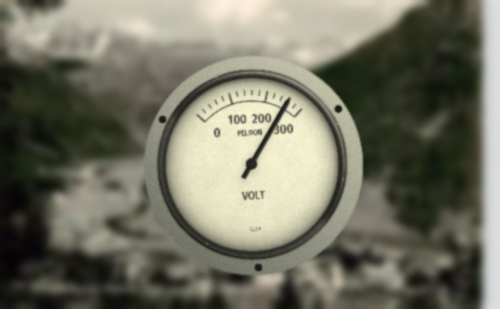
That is 260 V
